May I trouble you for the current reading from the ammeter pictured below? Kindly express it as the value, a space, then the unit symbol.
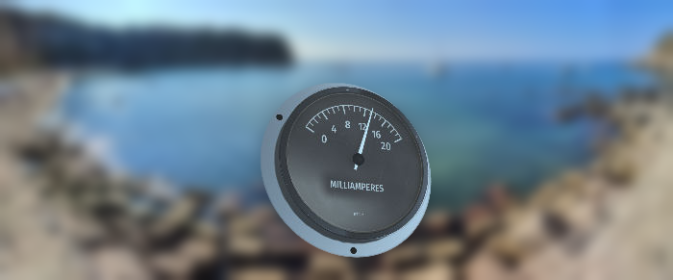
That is 13 mA
